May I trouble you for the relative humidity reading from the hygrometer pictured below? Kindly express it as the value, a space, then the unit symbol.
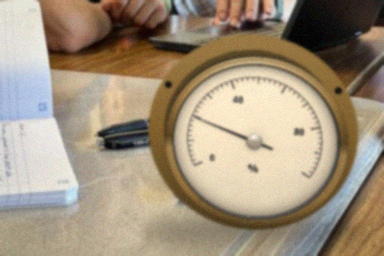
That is 20 %
